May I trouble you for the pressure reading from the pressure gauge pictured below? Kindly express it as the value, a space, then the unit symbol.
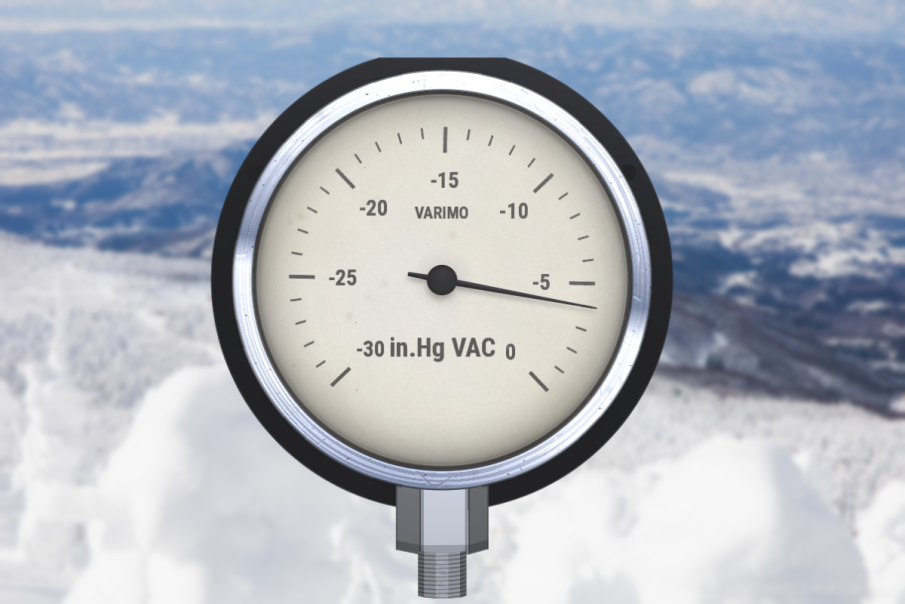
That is -4 inHg
